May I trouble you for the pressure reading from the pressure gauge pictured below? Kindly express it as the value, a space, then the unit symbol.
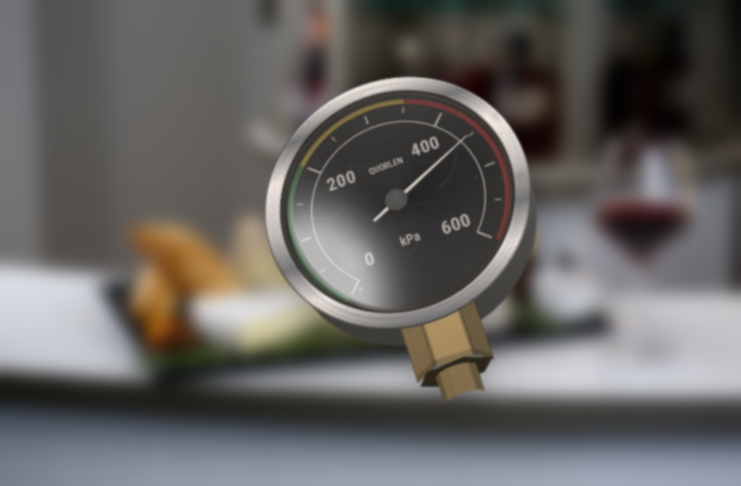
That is 450 kPa
